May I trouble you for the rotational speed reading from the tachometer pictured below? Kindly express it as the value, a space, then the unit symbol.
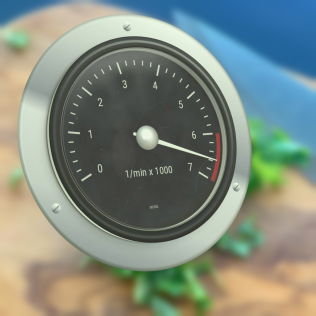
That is 6600 rpm
